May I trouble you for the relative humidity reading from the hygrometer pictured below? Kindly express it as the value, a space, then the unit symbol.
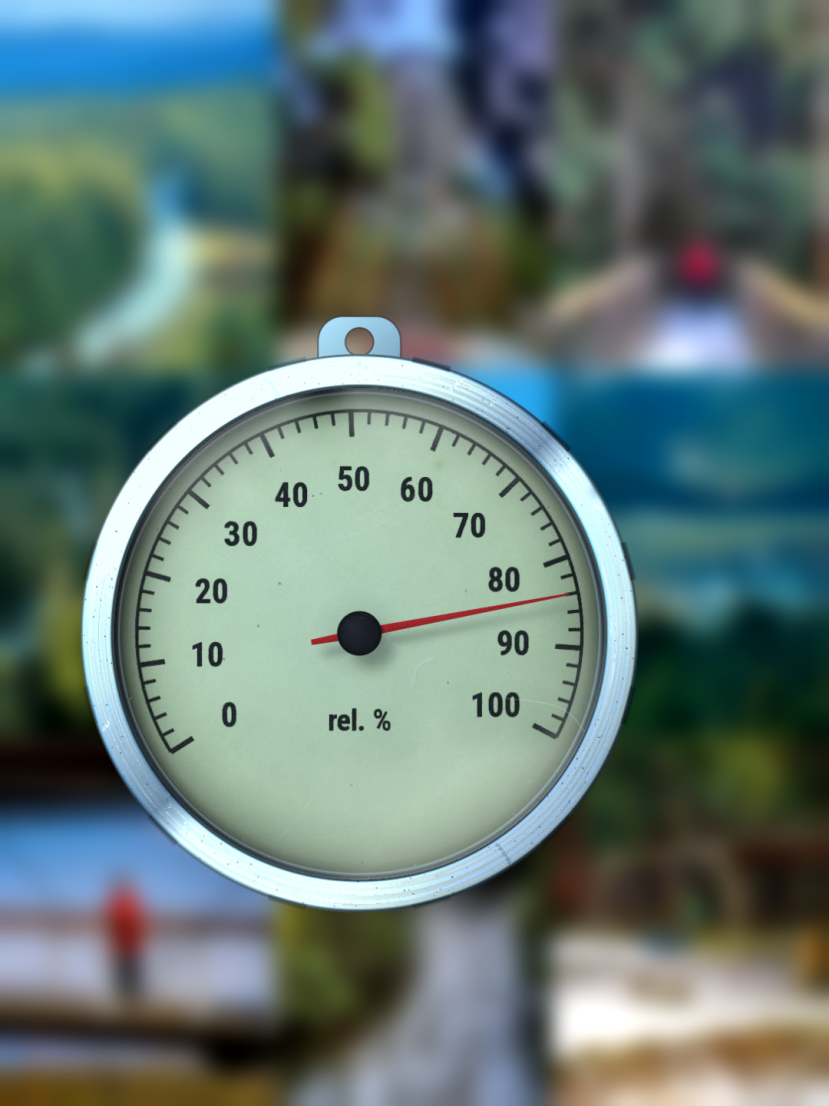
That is 84 %
